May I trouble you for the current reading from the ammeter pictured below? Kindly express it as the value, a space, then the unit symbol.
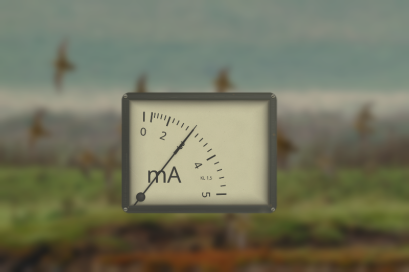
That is 3 mA
